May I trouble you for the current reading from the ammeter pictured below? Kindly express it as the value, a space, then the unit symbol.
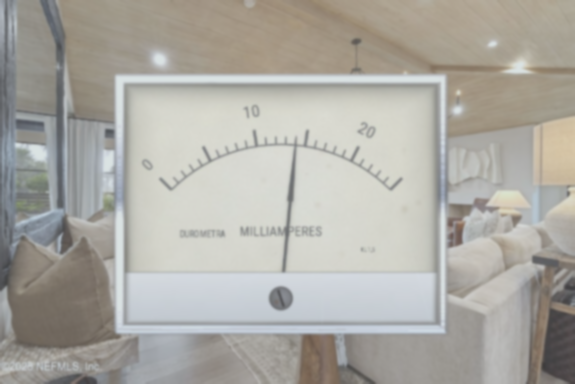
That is 14 mA
